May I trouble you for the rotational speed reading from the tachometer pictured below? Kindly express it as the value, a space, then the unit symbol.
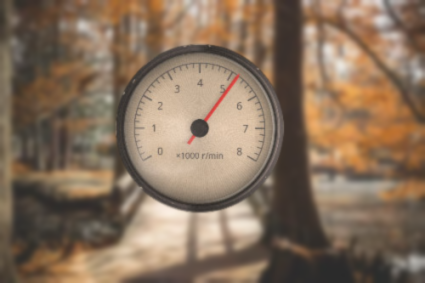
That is 5200 rpm
